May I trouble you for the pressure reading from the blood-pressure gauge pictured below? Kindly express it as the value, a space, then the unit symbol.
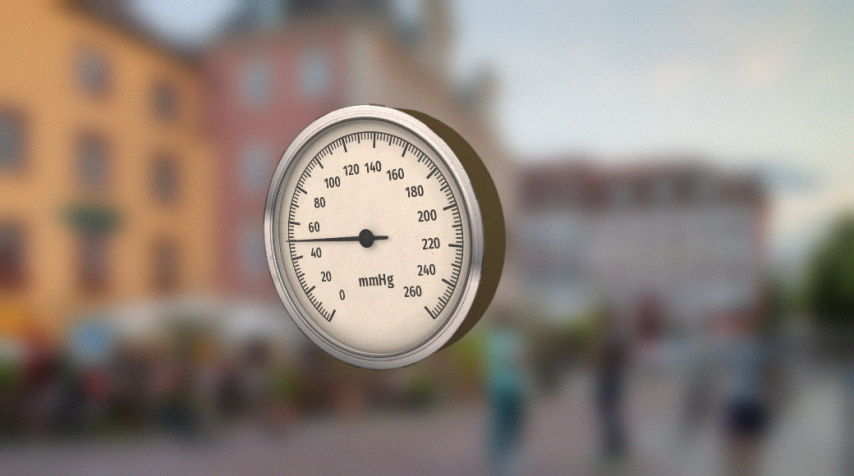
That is 50 mmHg
